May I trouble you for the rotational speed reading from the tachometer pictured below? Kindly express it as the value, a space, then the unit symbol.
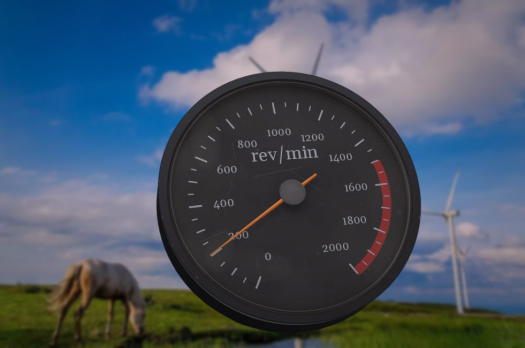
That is 200 rpm
